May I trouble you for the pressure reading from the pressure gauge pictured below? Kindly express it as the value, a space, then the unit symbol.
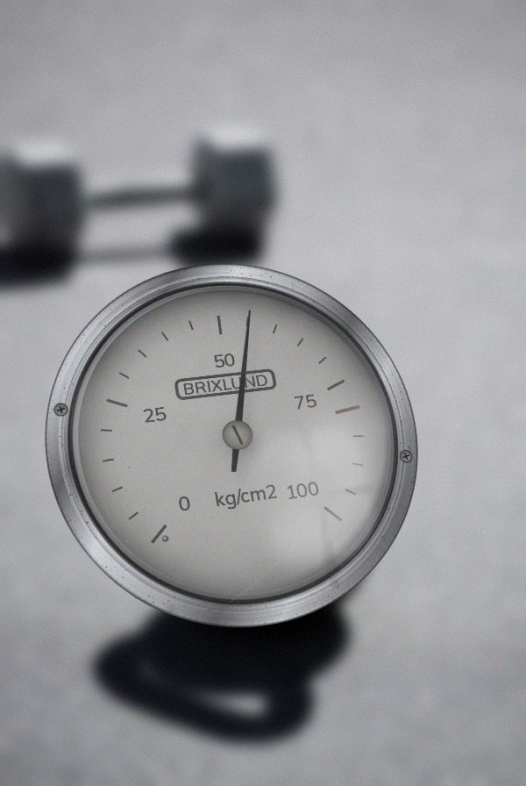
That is 55 kg/cm²
